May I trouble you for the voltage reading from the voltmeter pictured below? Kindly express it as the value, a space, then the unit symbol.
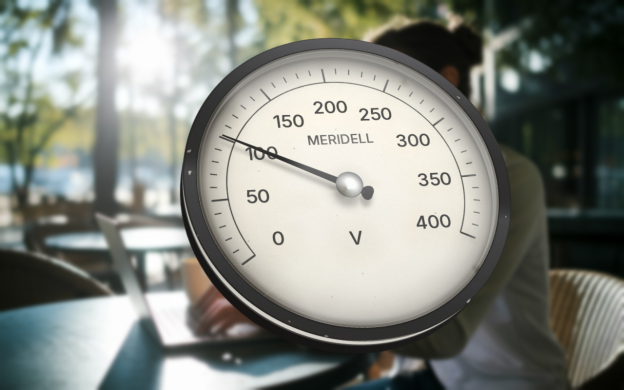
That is 100 V
